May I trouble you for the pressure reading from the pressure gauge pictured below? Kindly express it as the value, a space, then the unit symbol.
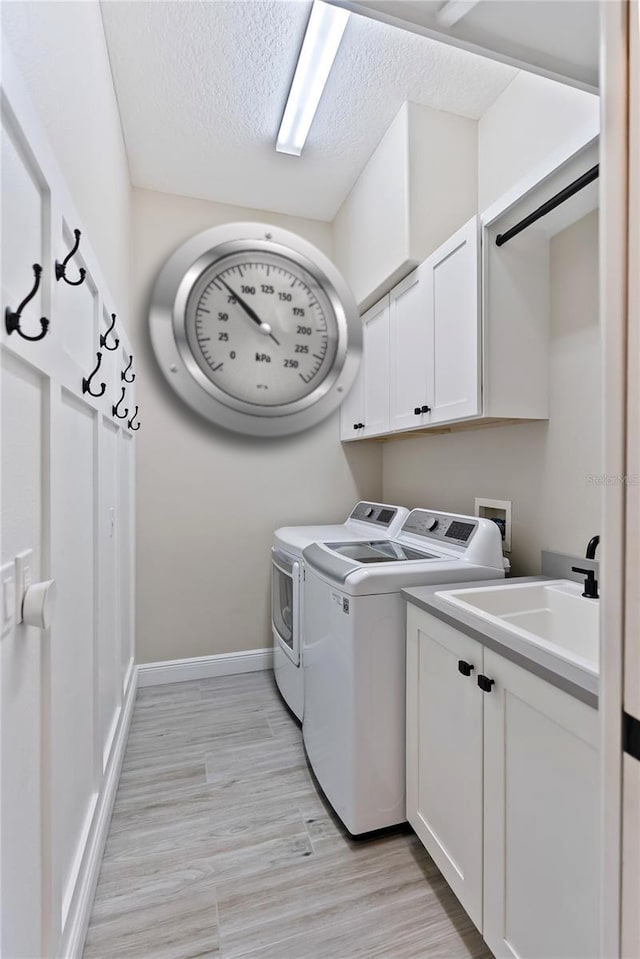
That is 80 kPa
